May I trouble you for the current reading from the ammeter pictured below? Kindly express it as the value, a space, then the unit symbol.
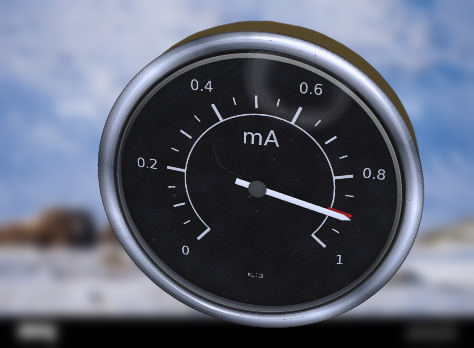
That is 0.9 mA
